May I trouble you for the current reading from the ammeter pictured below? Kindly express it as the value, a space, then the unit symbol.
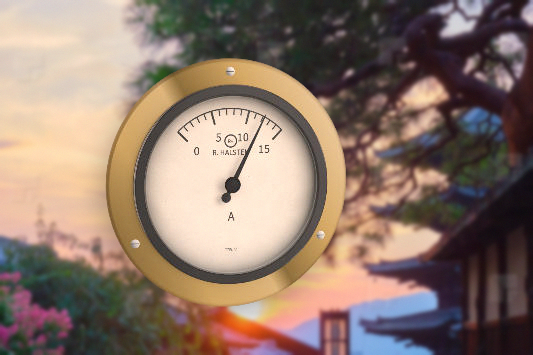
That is 12 A
